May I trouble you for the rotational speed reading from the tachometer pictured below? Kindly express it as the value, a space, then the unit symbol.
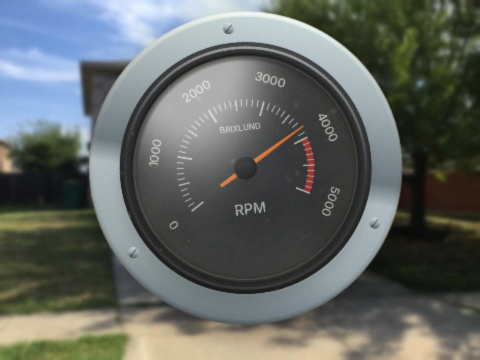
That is 3800 rpm
